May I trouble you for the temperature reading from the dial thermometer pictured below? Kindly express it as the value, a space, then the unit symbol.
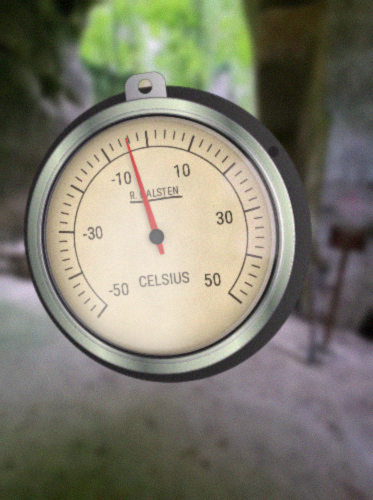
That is -4 °C
